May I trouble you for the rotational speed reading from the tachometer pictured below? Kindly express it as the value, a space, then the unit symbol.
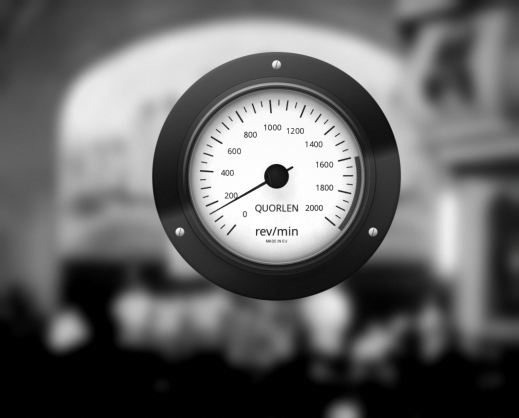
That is 150 rpm
